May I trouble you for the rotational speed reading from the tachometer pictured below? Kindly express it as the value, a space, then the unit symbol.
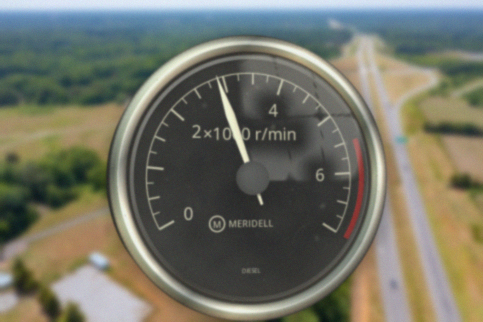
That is 2875 rpm
